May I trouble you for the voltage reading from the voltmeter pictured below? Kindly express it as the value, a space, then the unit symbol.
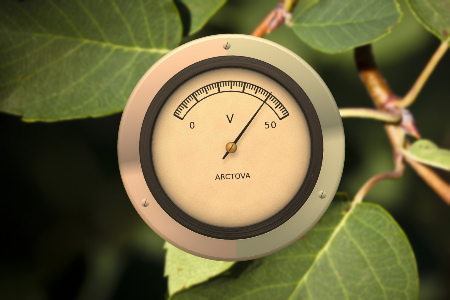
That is 40 V
